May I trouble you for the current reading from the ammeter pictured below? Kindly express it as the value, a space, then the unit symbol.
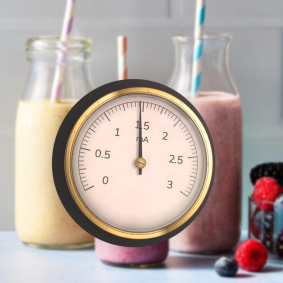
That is 1.45 mA
